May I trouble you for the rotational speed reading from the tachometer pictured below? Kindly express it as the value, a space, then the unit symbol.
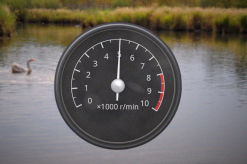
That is 5000 rpm
